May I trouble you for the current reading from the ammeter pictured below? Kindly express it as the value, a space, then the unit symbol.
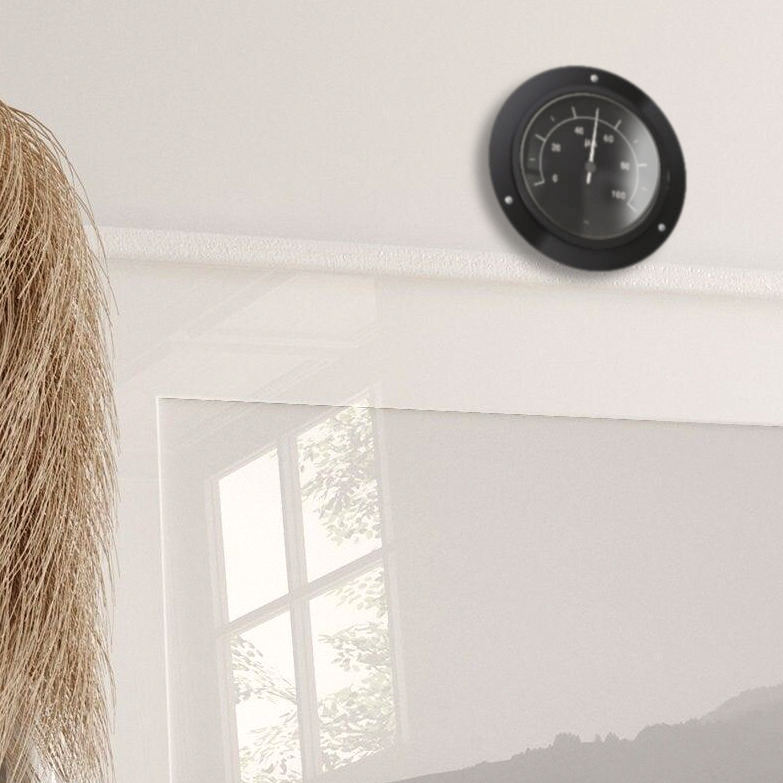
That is 50 µA
